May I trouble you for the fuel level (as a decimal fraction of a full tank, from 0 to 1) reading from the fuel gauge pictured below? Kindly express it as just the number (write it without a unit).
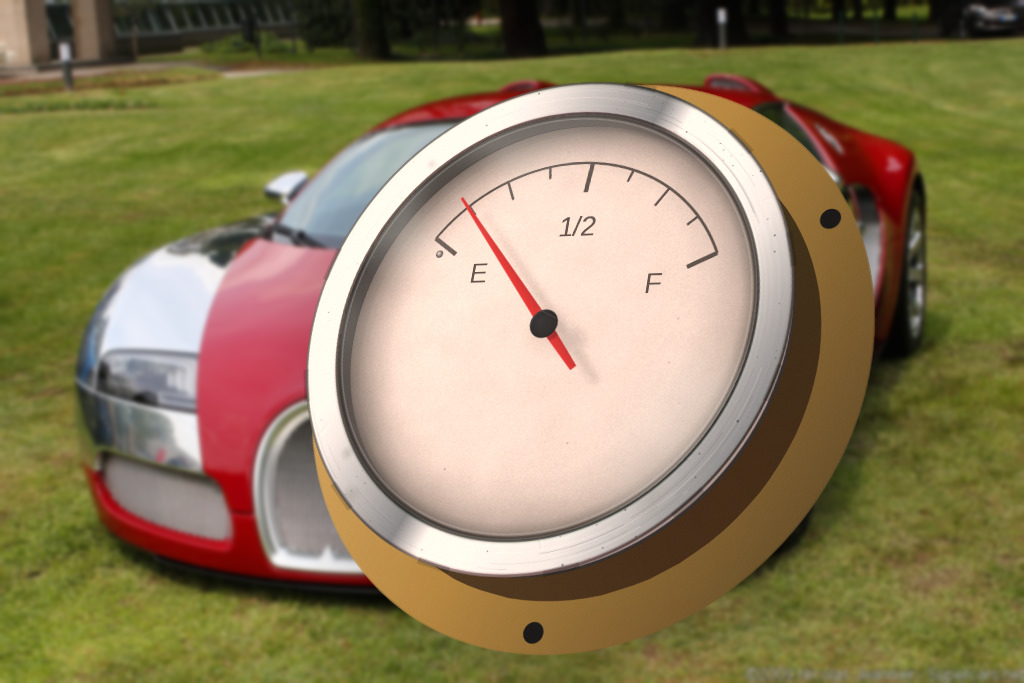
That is 0.125
